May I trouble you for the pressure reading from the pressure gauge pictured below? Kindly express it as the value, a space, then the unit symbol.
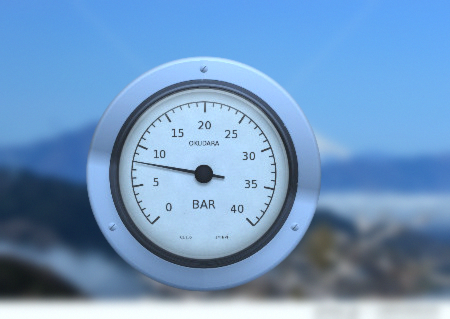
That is 8 bar
